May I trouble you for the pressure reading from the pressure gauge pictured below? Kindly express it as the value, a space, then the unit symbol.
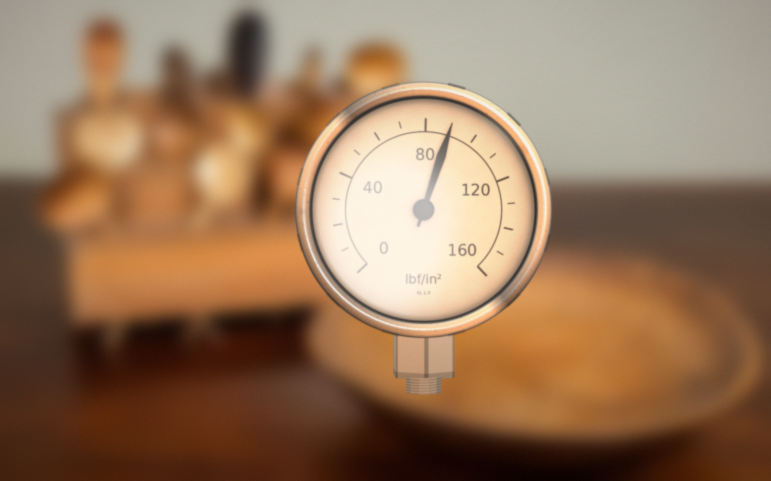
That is 90 psi
